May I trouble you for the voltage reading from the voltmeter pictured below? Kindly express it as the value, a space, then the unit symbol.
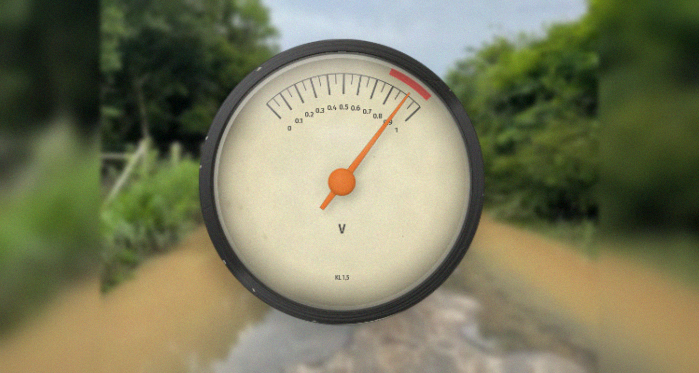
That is 0.9 V
